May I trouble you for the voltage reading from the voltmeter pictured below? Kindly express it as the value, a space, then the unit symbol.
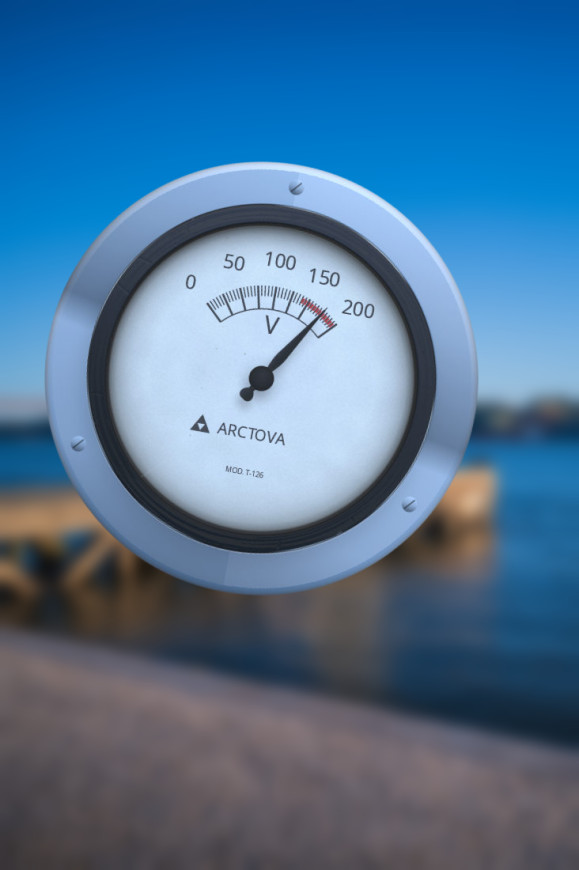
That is 175 V
